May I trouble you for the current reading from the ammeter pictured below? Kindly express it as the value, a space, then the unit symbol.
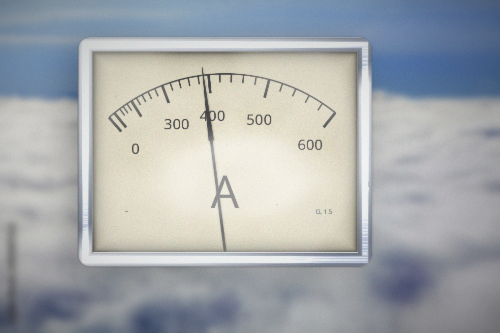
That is 390 A
